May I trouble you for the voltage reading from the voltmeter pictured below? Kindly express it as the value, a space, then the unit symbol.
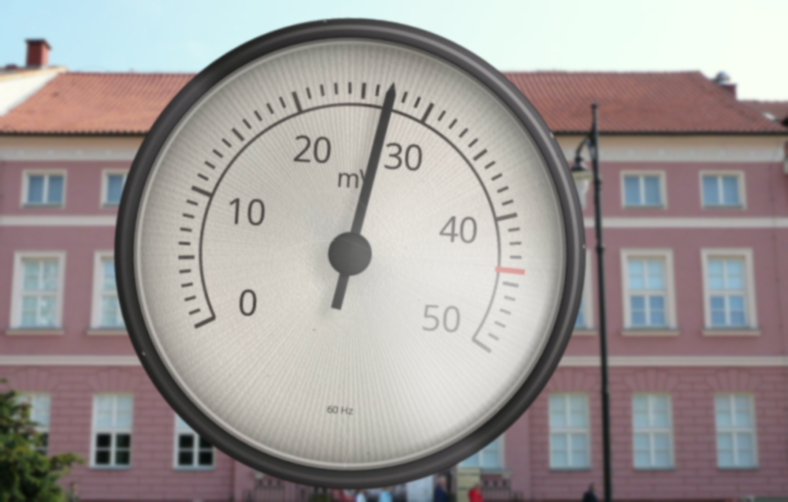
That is 27 mV
